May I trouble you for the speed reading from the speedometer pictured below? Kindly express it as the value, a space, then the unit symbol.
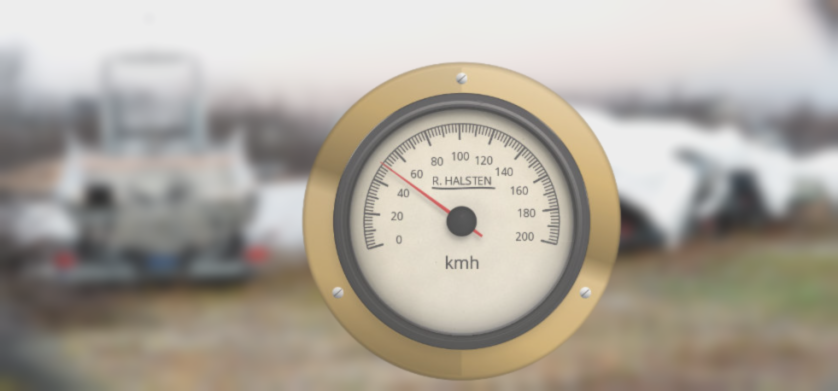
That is 50 km/h
